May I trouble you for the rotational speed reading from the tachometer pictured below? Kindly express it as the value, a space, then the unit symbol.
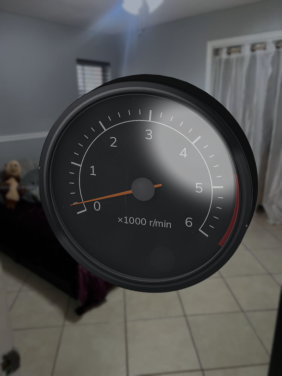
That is 200 rpm
